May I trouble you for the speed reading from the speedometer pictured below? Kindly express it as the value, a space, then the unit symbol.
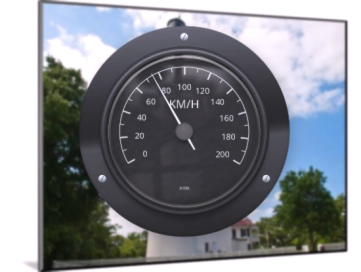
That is 75 km/h
